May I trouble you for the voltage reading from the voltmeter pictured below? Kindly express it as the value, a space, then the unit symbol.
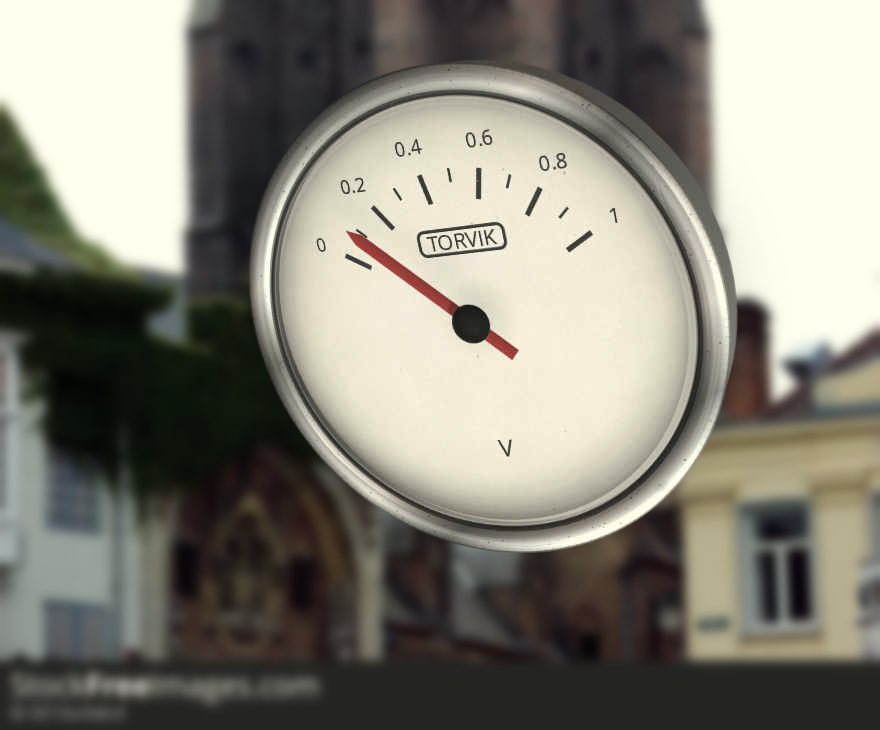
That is 0.1 V
